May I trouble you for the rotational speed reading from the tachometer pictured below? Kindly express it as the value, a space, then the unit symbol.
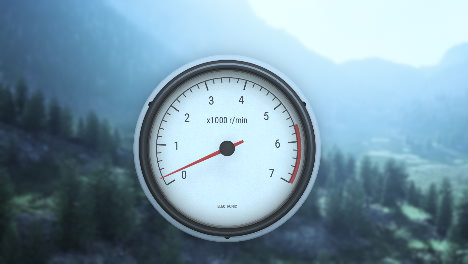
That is 200 rpm
